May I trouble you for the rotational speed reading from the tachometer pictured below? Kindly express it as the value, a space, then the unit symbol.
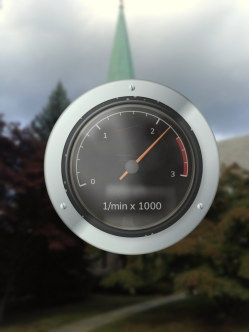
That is 2200 rpm
